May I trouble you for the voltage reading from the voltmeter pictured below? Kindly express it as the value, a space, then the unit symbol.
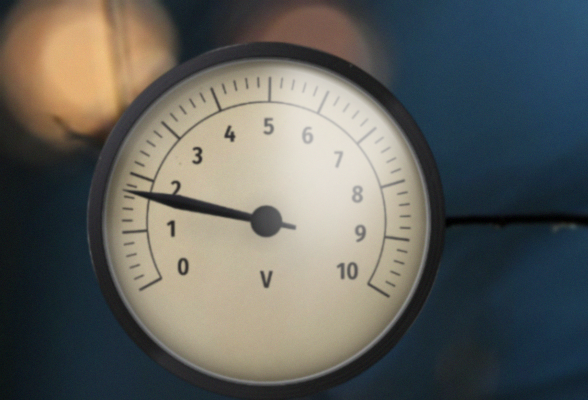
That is 1.7 V
